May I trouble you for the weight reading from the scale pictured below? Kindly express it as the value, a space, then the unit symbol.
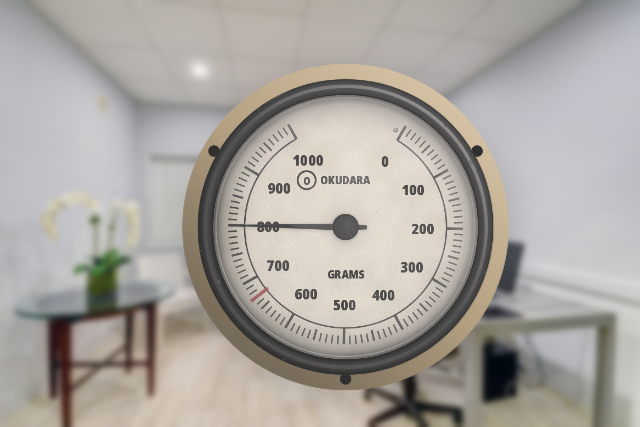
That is 800 g
